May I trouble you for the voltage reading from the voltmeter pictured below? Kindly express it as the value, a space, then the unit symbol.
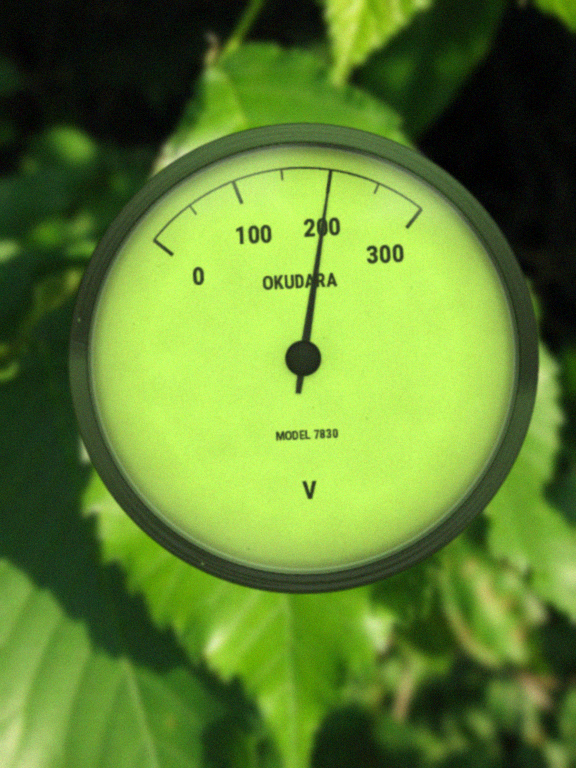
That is 200 V
